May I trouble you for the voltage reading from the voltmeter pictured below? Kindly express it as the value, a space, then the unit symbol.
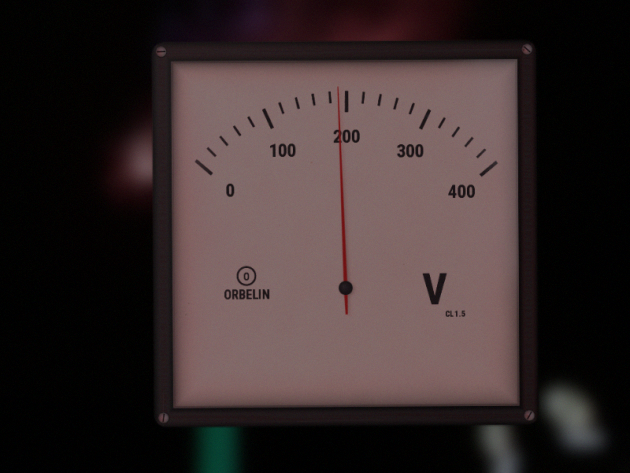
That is 190 V
